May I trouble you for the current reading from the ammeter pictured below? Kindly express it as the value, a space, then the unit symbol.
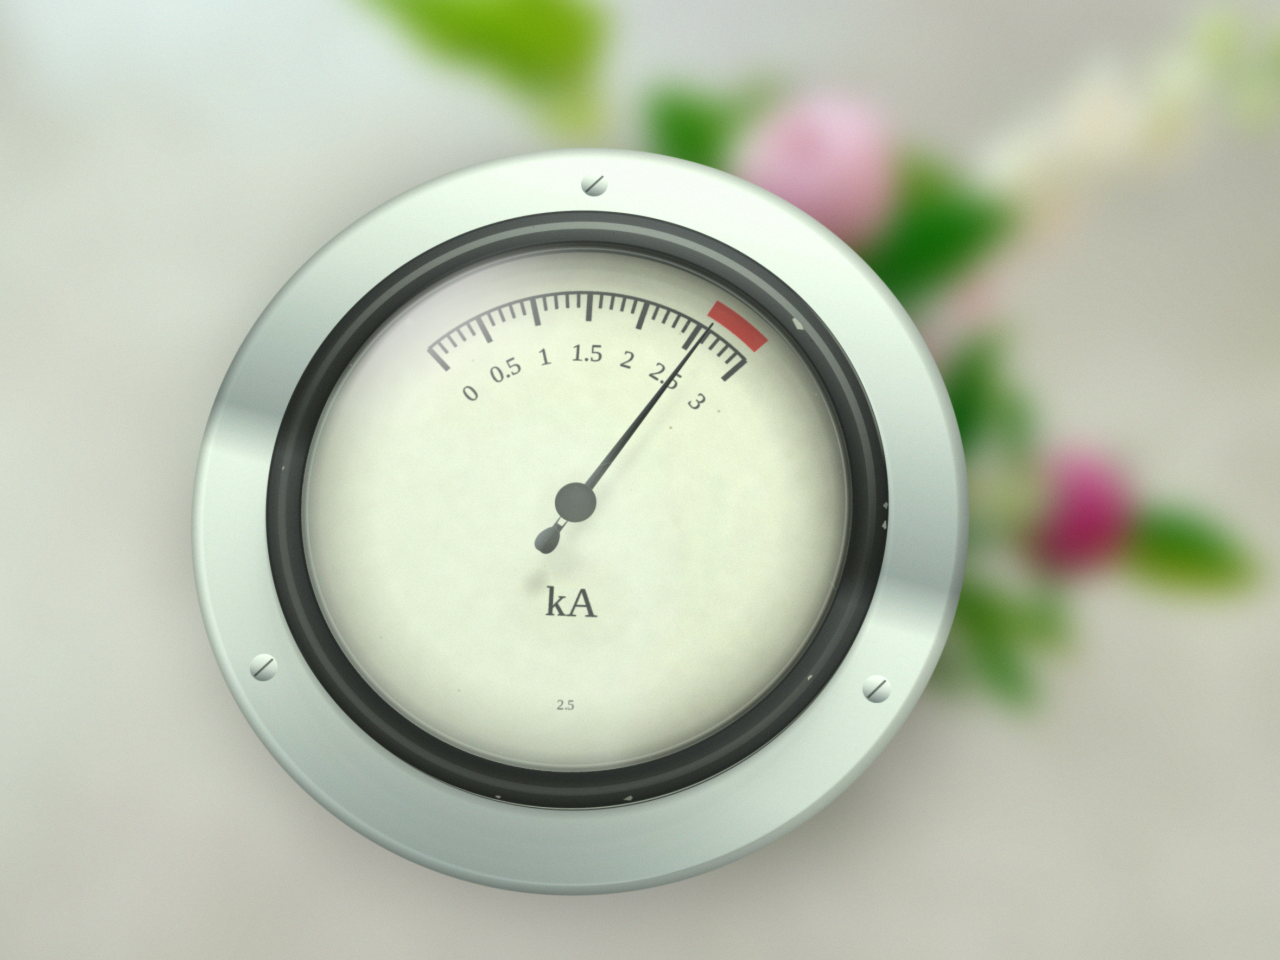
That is 2.6 kA
